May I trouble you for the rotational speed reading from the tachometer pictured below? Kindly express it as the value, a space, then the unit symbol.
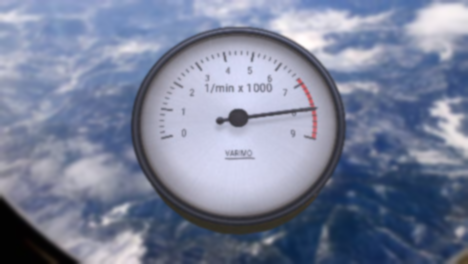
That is 8000 rpm
